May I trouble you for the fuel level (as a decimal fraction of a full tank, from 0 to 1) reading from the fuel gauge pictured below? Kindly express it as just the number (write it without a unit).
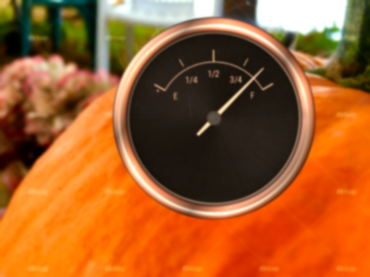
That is 0.875
